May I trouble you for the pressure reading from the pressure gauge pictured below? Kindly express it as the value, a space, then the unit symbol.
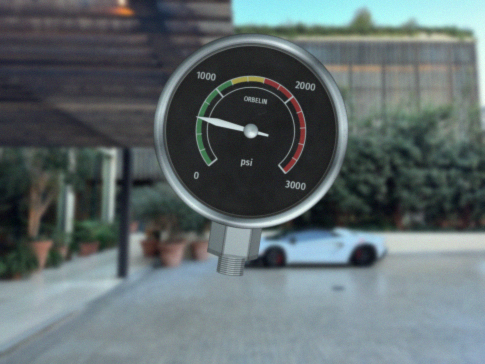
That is 600 psi
